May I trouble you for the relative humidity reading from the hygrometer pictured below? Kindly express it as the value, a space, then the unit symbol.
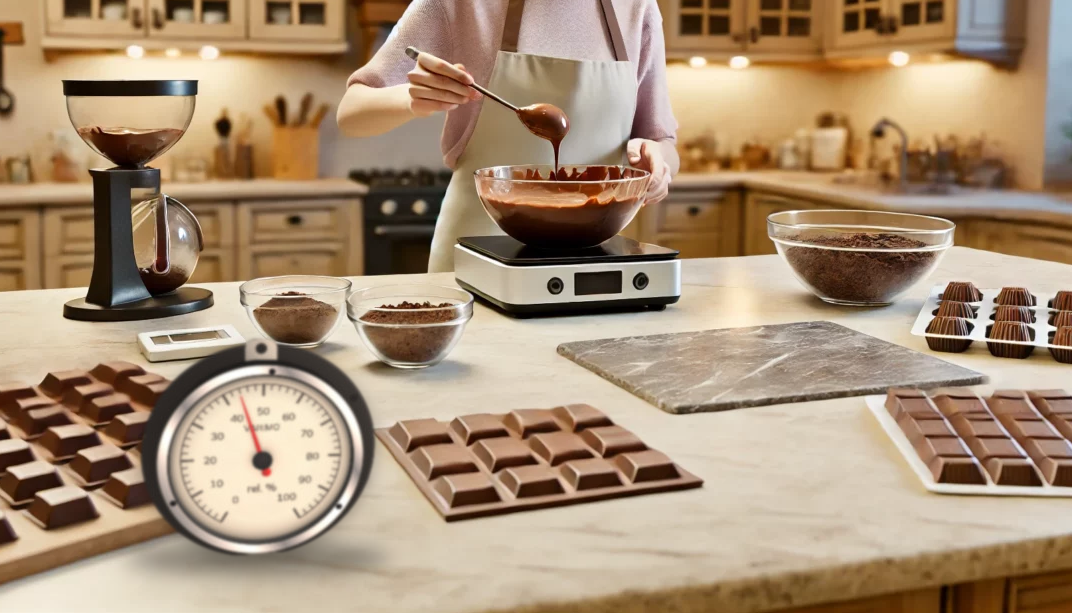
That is 44 %
